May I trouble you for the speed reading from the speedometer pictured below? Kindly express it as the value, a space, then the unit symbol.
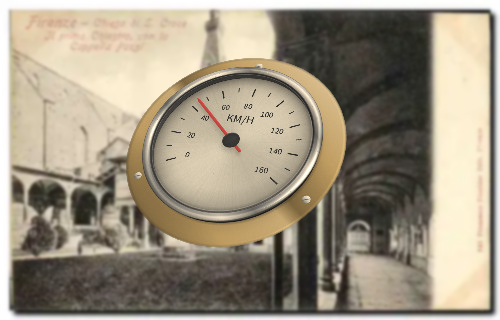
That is 45 km/h
